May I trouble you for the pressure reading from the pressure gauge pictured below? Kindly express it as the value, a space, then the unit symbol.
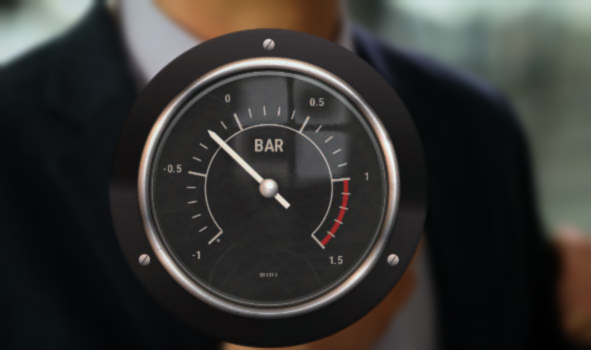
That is -0.2 bar
